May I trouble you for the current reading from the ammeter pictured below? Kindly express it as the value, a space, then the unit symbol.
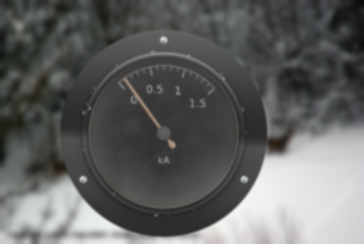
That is 0.1 kA
